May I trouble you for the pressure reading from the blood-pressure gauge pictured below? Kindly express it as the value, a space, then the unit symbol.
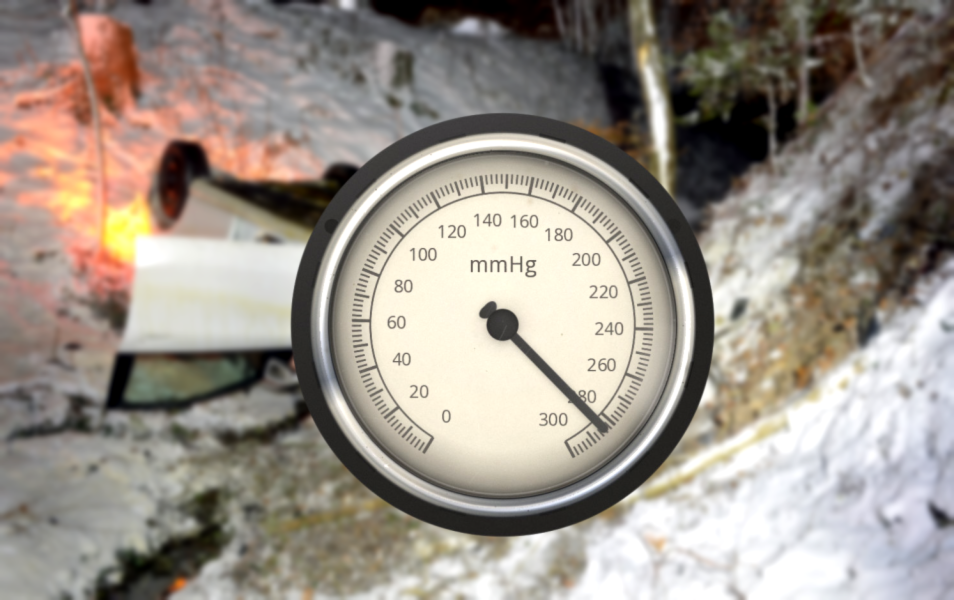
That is 284 mmHg
